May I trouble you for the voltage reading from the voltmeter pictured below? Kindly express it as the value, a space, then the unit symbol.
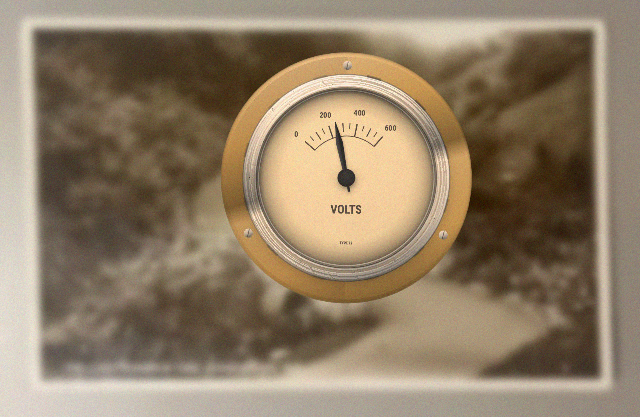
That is 250 V
